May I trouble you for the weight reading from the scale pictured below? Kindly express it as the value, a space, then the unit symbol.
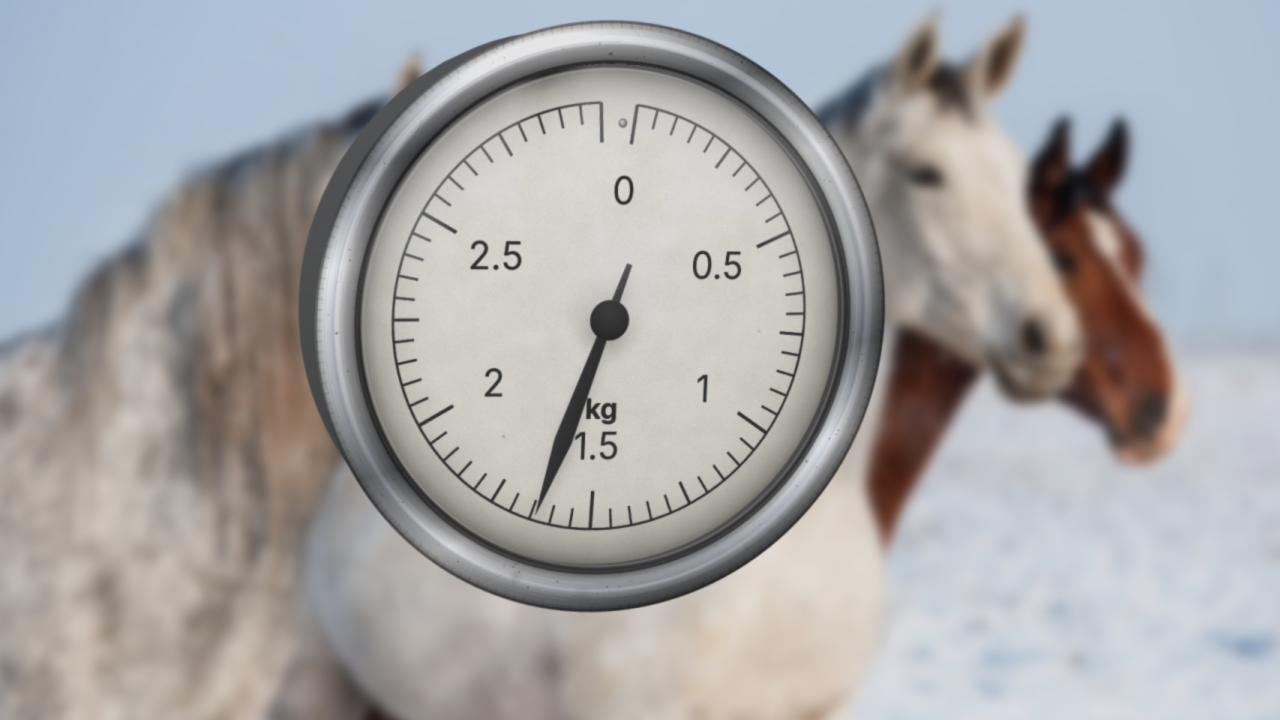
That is 1.65 kg
